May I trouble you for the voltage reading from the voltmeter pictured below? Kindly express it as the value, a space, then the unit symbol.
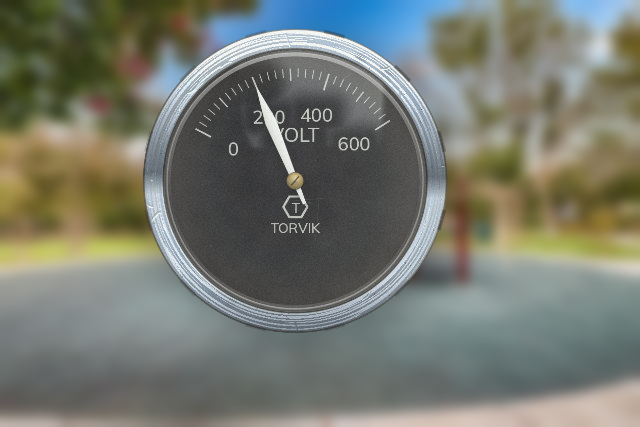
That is 200 V
